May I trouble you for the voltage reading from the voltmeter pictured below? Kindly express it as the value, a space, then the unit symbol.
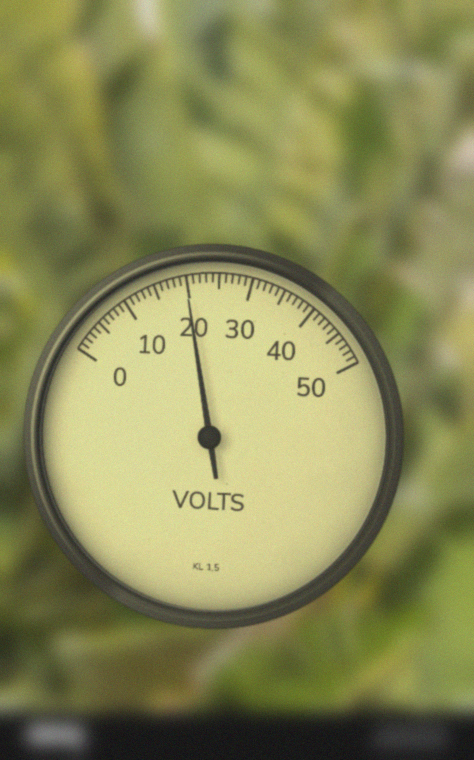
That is 20 V
